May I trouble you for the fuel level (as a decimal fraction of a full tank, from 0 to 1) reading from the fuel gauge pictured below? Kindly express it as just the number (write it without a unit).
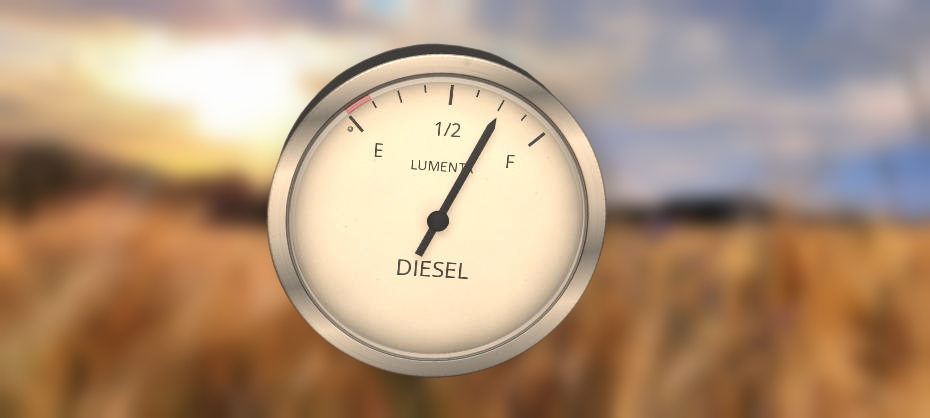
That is 0.75
